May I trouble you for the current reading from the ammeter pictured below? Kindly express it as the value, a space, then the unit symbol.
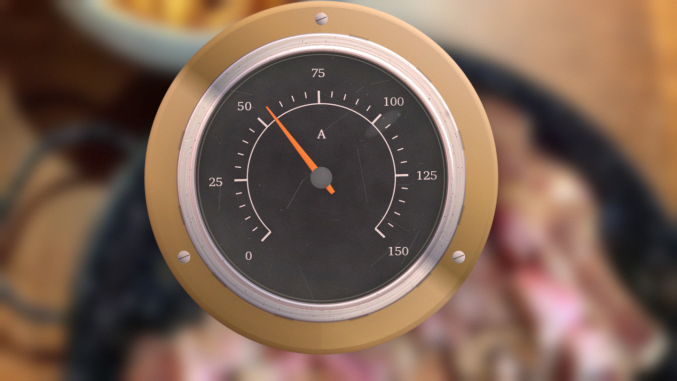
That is 55 A
